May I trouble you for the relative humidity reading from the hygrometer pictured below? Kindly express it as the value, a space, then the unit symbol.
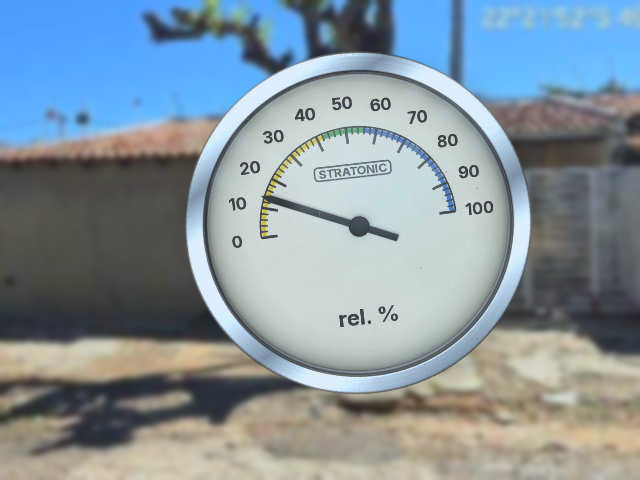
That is 14 %
